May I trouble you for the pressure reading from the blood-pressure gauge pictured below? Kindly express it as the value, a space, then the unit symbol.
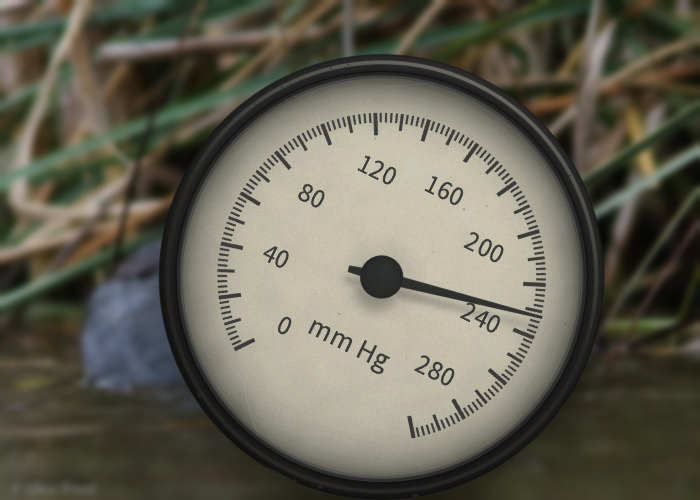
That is 232 mmHg
